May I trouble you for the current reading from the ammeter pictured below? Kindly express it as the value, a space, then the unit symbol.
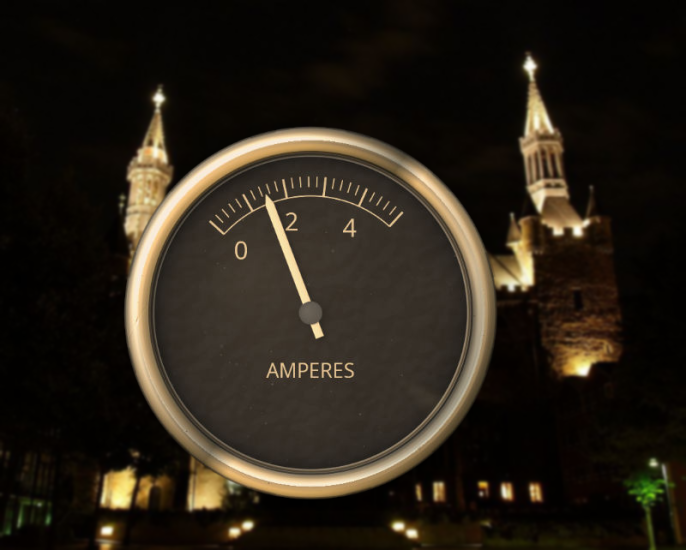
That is 1.5 A
